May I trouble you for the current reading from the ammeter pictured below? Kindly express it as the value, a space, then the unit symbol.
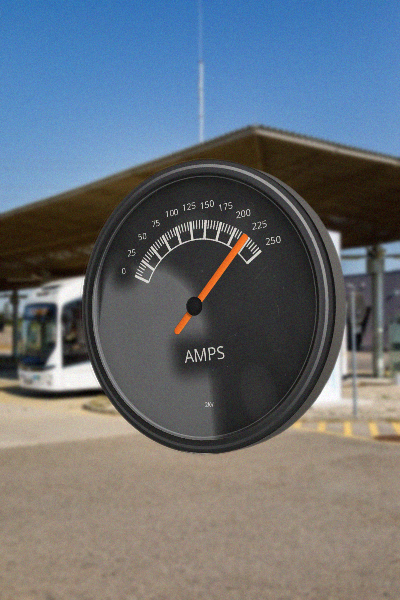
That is 225 A
